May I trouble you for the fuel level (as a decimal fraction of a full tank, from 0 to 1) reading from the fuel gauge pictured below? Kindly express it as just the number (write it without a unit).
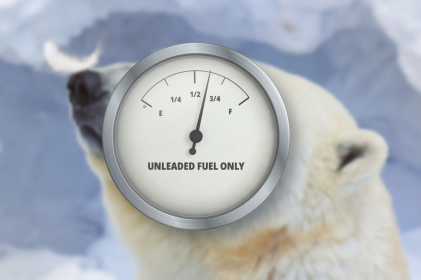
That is 0.625
